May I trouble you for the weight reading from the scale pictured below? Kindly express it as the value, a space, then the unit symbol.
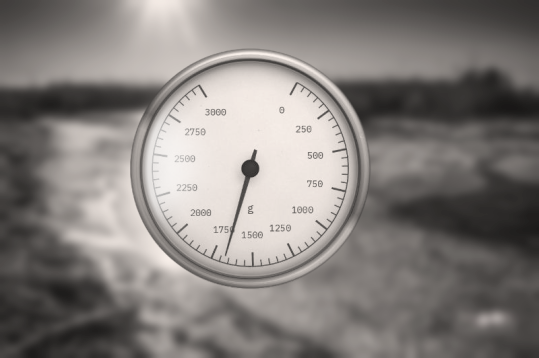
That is 1675 g
